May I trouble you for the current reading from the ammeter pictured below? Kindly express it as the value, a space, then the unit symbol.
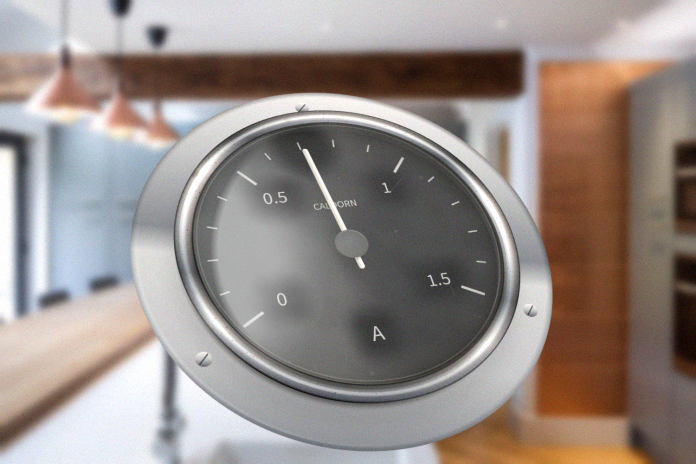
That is 0.7 A
